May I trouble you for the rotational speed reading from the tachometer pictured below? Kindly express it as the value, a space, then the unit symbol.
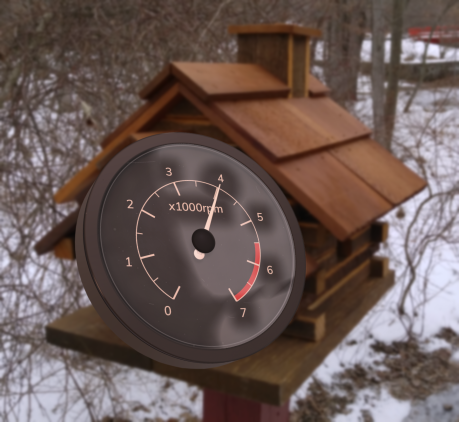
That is 4000 rpm
